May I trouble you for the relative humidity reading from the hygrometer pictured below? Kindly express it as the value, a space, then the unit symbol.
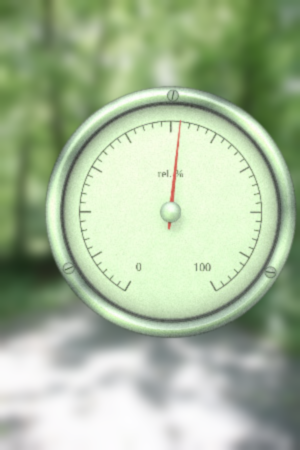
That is 52 %
